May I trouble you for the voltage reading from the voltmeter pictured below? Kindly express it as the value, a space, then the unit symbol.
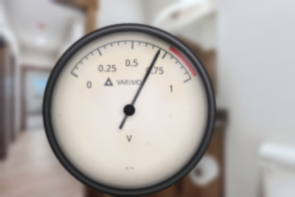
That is 0.7 V
